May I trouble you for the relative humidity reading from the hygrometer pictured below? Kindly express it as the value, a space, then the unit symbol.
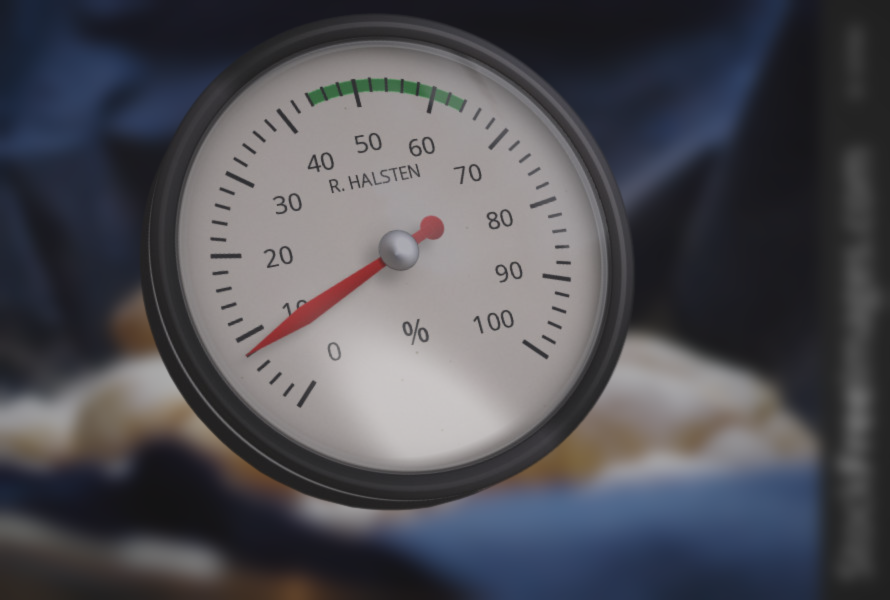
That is 8 %
